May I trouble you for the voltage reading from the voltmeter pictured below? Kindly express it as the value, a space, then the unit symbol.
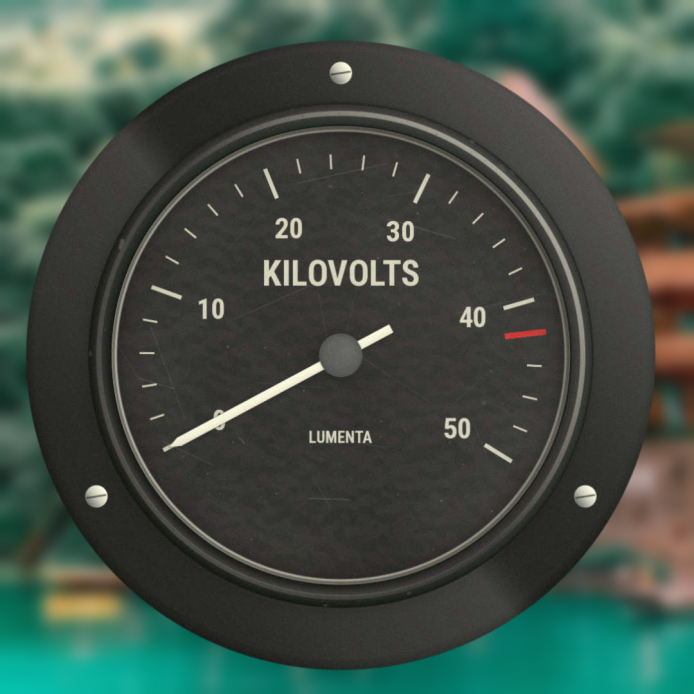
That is 0 kV
